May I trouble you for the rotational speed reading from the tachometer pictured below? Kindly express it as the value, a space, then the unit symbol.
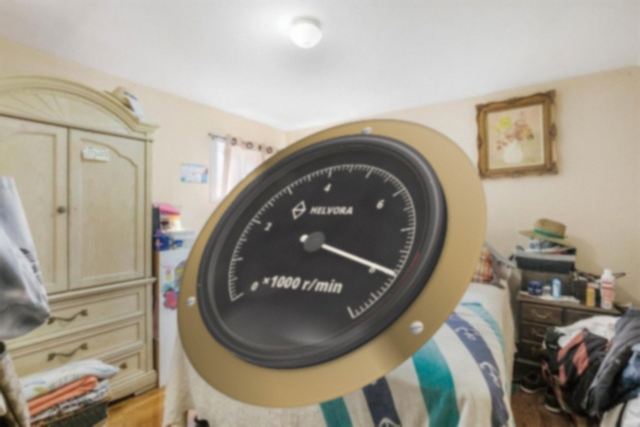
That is 8000 rpm
